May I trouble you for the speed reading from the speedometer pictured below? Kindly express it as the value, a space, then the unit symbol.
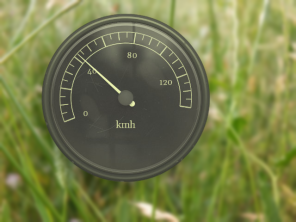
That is 42.5 km/h
